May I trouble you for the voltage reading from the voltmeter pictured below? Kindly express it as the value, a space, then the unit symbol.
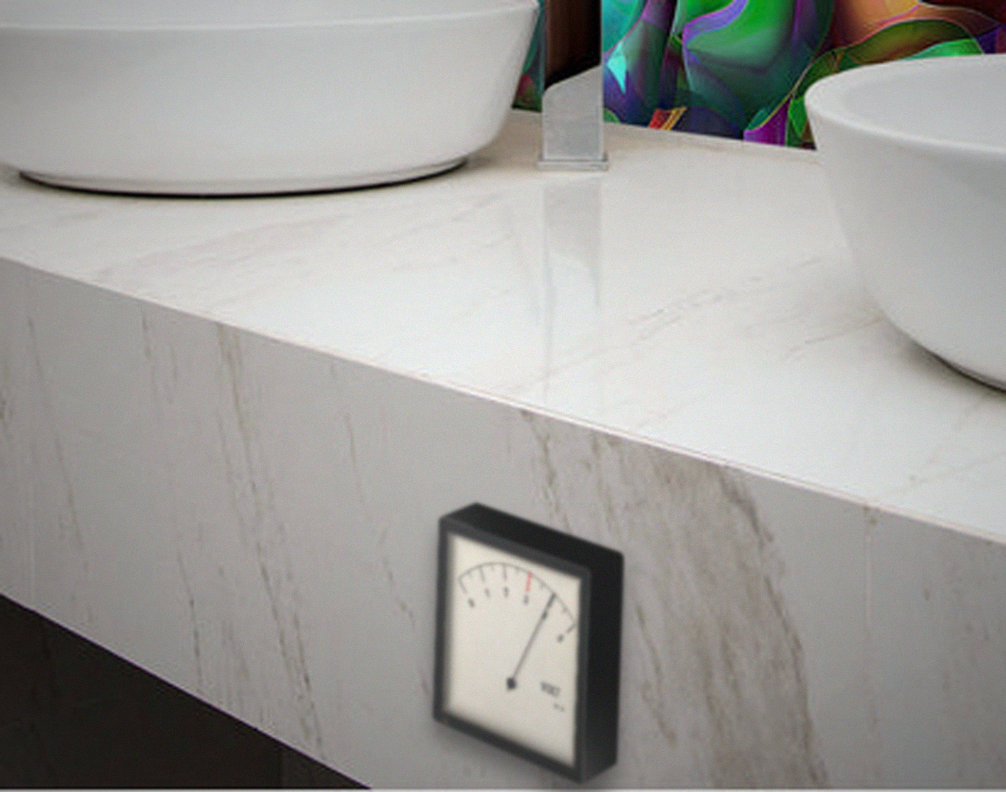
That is 4 V
